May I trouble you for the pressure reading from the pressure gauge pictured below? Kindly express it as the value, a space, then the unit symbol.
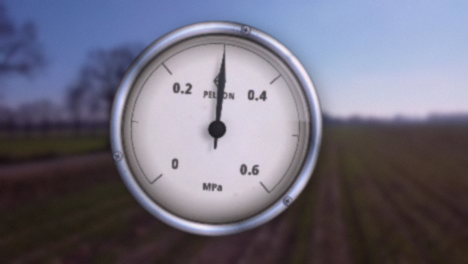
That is 0.3 MPa
